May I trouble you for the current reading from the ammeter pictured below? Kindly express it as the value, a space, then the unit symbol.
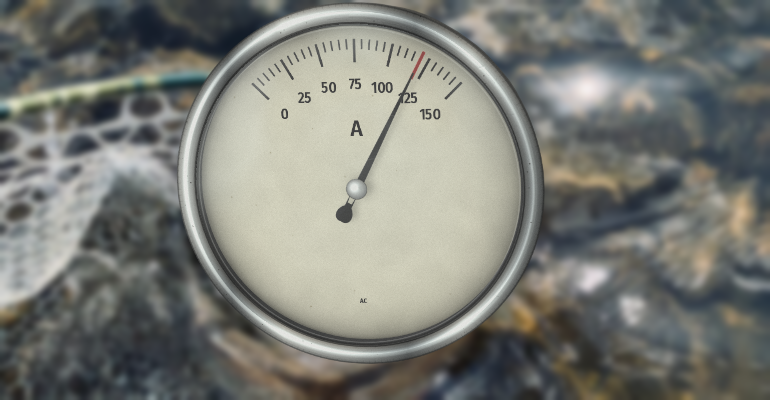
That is 120 A
